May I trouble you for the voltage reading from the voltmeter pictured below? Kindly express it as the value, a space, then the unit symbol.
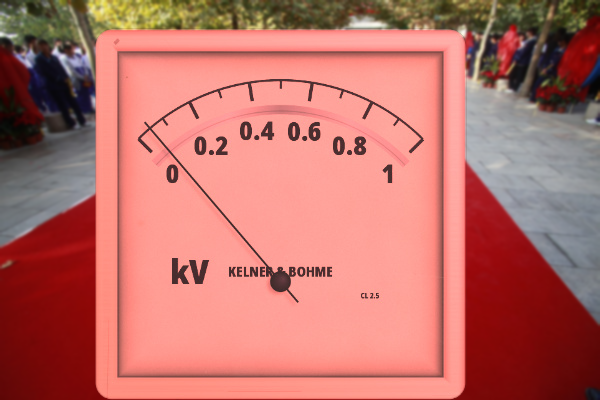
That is 0.05 kV
